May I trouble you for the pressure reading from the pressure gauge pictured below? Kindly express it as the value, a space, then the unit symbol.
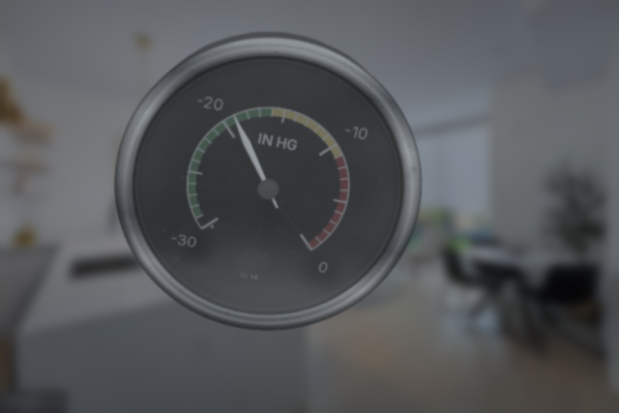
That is -19 inHg
